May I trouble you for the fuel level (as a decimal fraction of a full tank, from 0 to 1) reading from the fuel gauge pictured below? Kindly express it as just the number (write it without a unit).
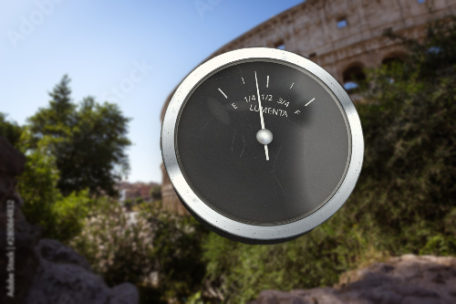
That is 0.375
